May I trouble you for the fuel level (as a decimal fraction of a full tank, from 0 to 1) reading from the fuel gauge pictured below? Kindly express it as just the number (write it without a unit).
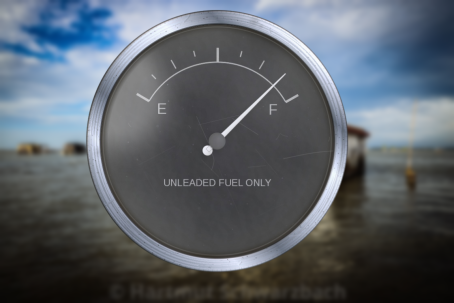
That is 0.875
